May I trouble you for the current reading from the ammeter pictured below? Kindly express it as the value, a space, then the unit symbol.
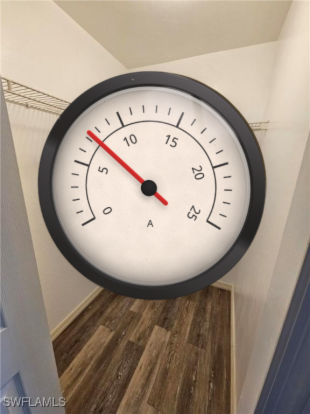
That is 7.5 A
